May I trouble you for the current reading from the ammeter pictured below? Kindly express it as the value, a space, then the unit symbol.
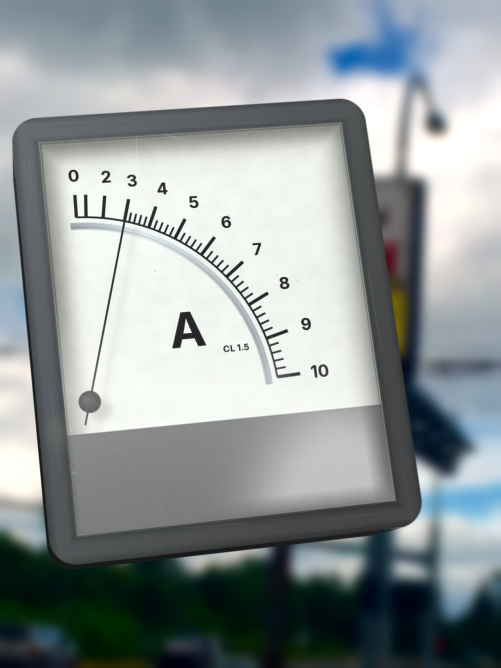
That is 3 A
